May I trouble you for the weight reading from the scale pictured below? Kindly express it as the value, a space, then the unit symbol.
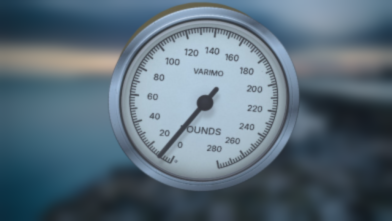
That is 10 lb
